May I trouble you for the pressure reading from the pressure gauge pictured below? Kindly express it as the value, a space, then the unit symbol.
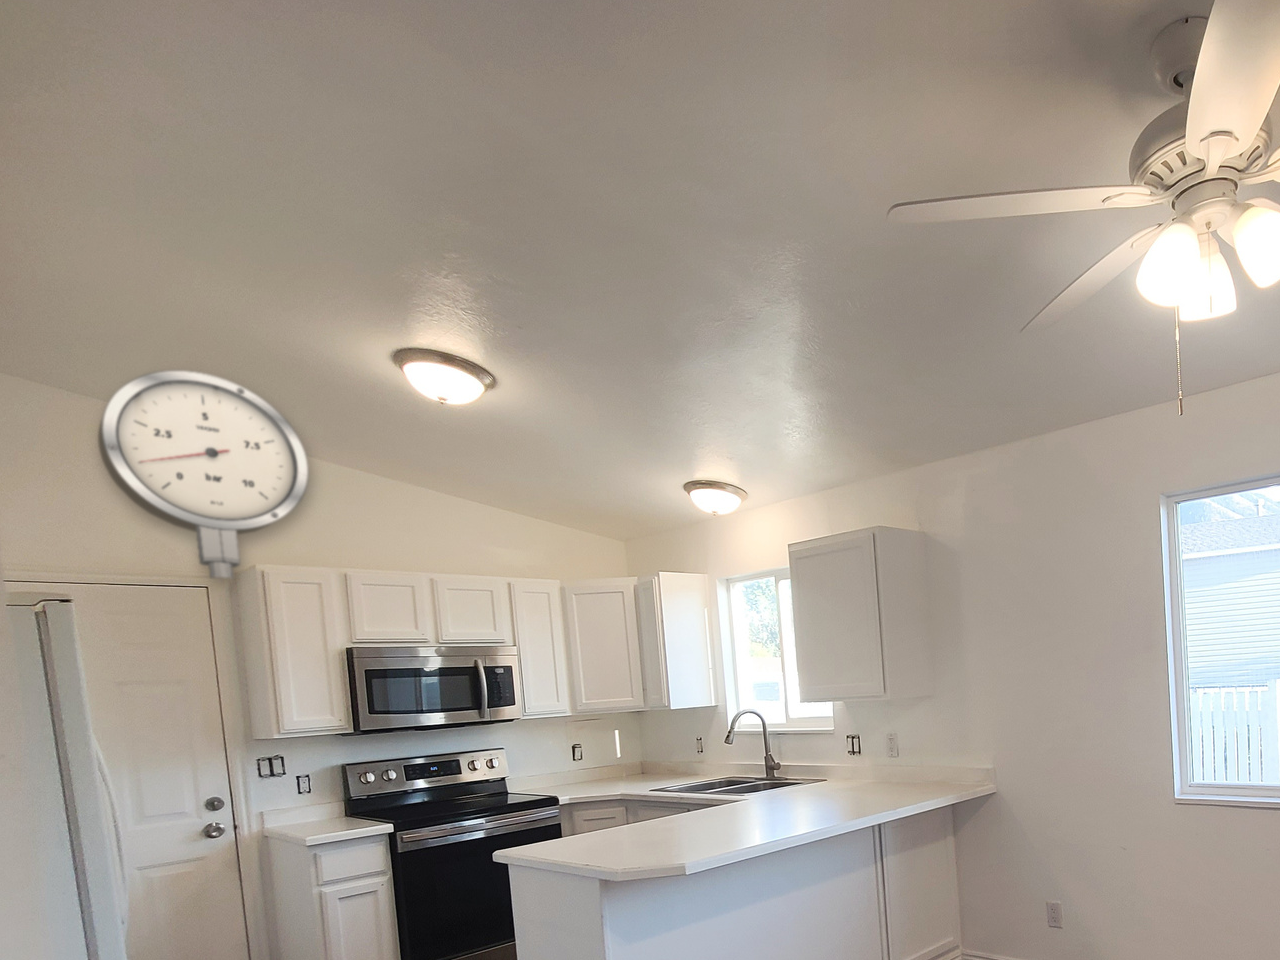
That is 1 bar
